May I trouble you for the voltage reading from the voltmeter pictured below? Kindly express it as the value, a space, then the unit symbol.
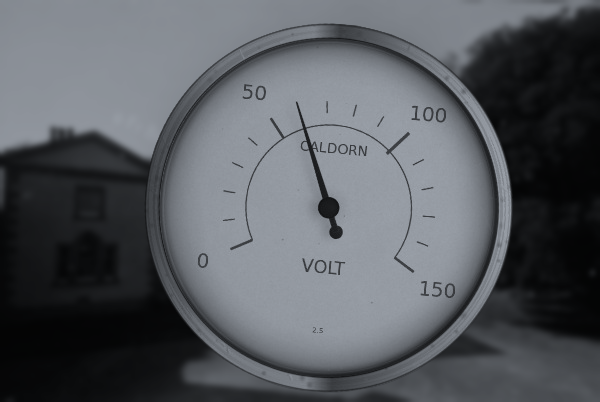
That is 60 V
